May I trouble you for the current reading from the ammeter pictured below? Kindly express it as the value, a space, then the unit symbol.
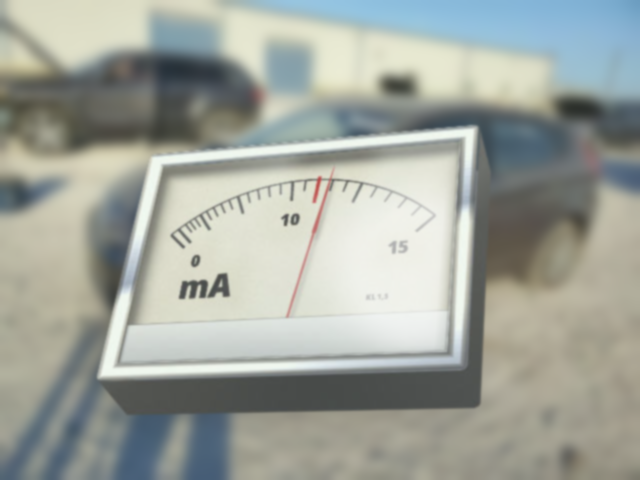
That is 11.5 mA
